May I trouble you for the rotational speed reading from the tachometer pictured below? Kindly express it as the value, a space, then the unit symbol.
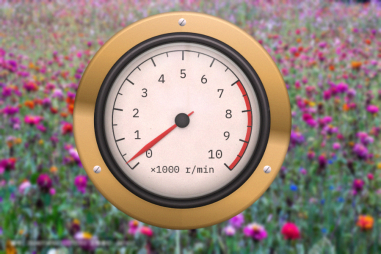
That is 250 rpm
